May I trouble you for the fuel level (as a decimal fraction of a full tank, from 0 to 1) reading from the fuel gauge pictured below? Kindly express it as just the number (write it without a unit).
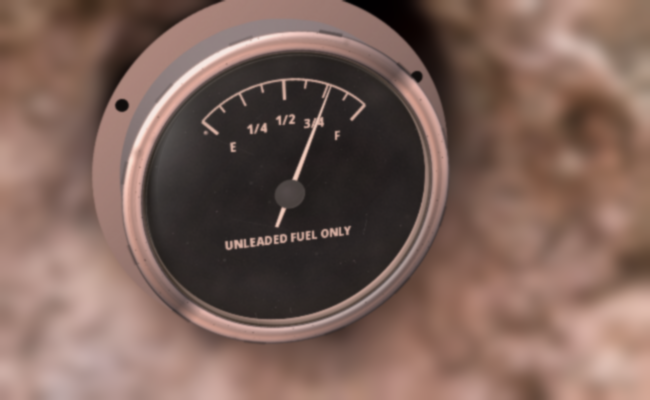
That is 0.75
